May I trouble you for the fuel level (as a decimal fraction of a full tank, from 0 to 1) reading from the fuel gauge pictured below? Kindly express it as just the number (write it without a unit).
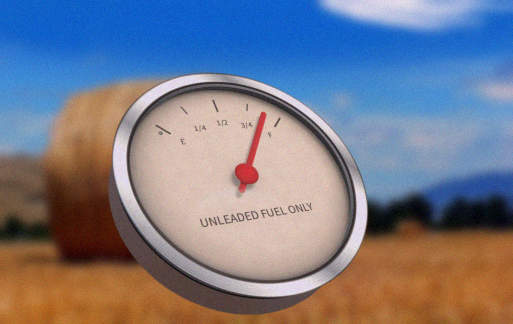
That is 0.875
